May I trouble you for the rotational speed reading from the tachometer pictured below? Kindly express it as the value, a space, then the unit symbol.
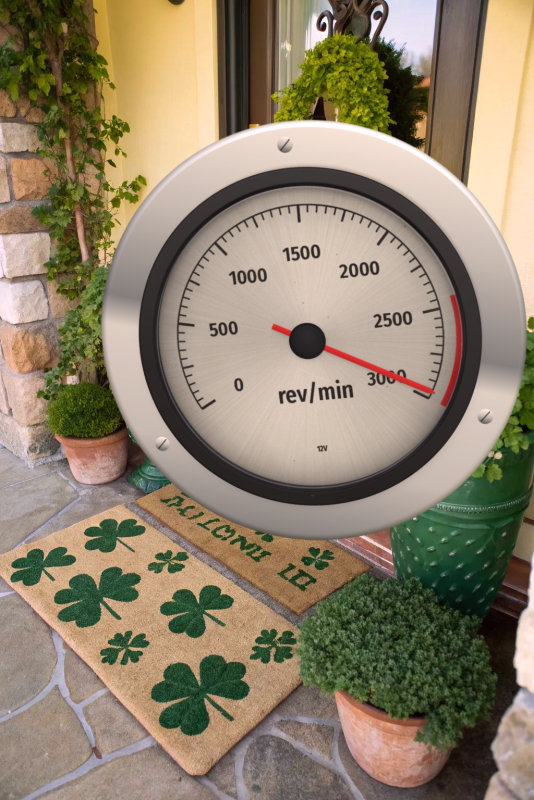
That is 2950 rpm
